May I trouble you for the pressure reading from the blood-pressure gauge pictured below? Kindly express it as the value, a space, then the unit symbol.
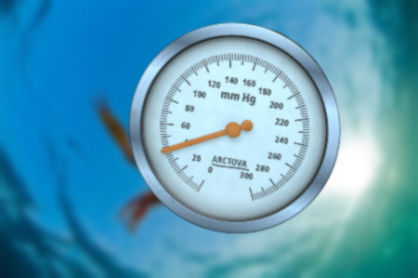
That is 40 mmHg
